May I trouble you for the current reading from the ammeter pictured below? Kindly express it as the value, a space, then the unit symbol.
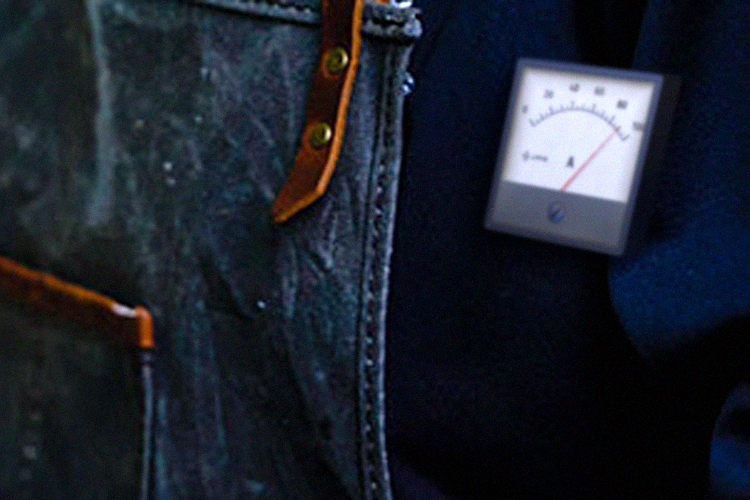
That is 90 A
